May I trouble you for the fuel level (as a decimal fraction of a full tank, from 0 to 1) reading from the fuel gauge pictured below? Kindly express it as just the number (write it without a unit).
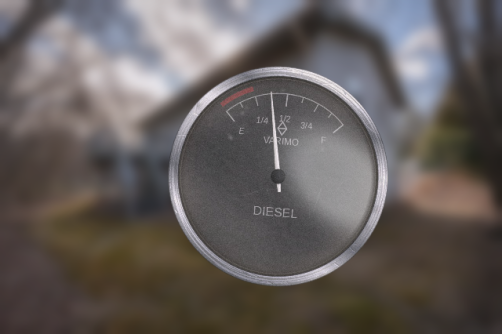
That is 0.375
